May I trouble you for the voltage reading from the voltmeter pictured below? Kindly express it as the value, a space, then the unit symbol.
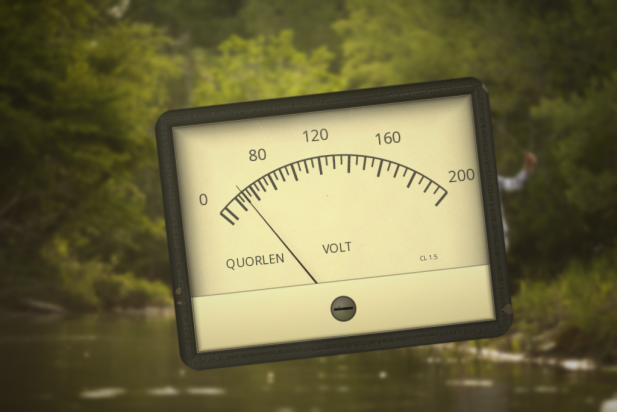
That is 50 V
